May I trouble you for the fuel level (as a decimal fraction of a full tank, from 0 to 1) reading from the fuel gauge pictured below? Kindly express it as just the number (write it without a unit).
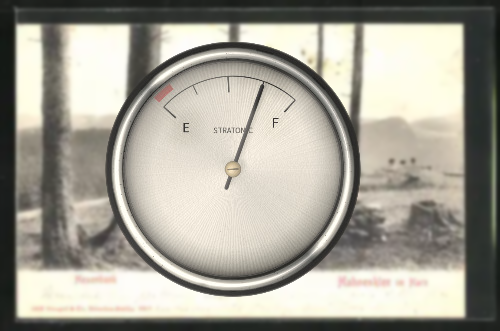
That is 0.75
